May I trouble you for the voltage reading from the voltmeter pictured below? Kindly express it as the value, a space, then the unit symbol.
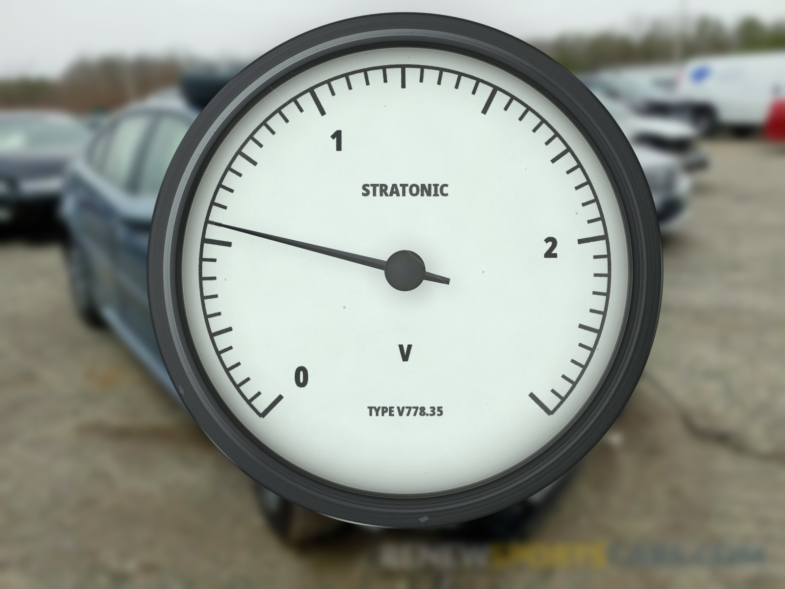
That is 0.55 V
